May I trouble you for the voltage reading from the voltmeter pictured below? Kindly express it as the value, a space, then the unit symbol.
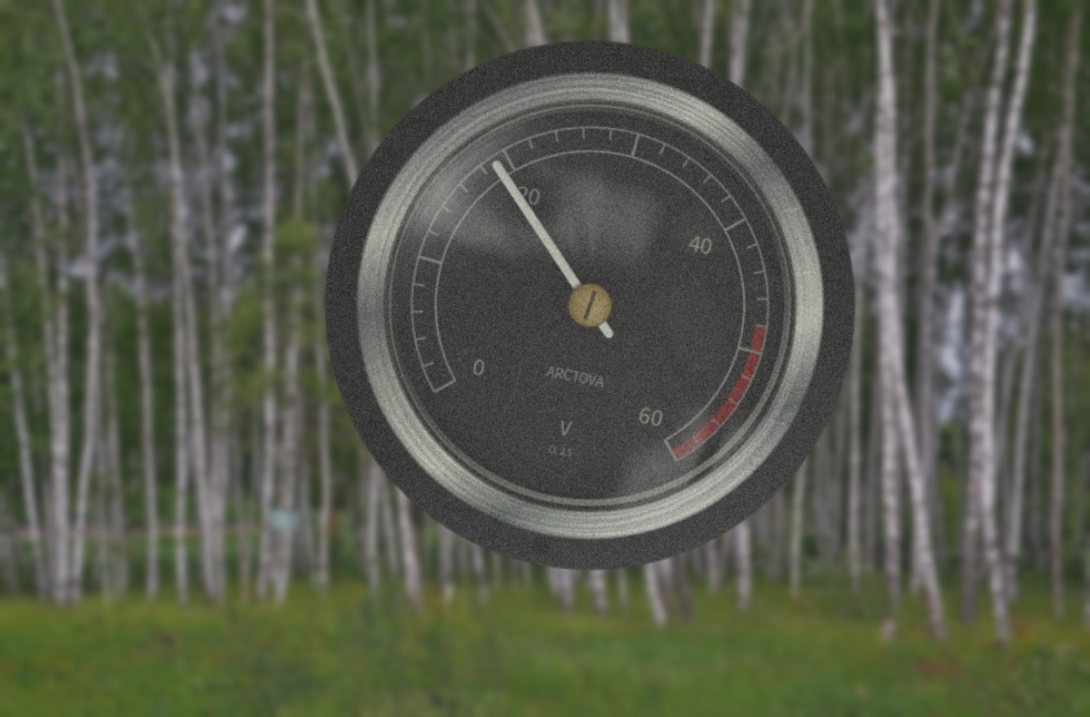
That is 19 V
